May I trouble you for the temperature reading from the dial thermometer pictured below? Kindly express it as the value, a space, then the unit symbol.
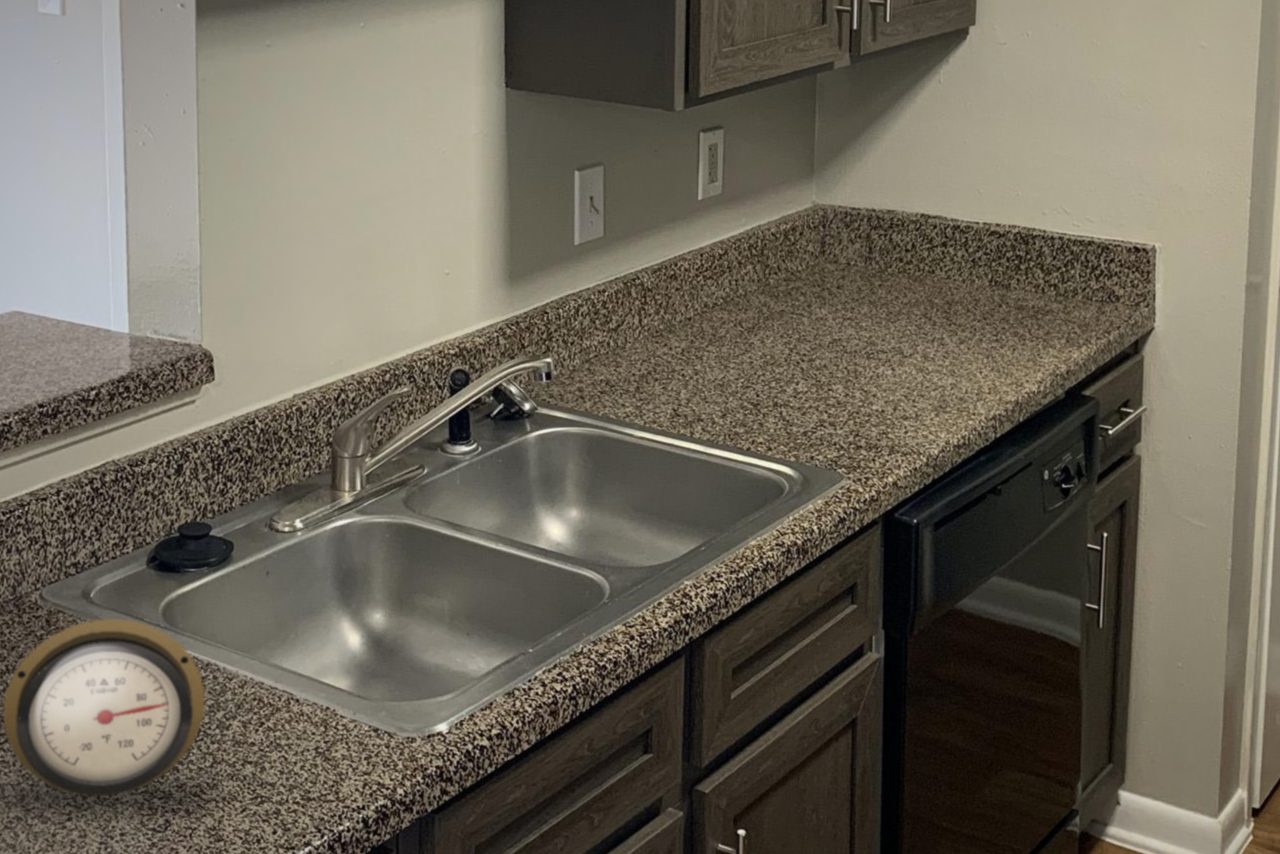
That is 88 °F
